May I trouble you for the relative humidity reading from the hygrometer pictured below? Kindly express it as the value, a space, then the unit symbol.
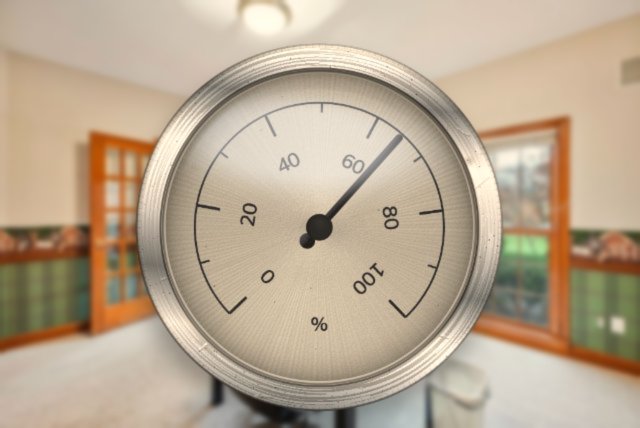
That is 65 %
